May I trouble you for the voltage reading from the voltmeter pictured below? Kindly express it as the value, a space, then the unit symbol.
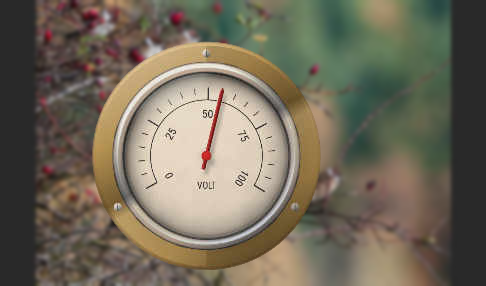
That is 55 V
